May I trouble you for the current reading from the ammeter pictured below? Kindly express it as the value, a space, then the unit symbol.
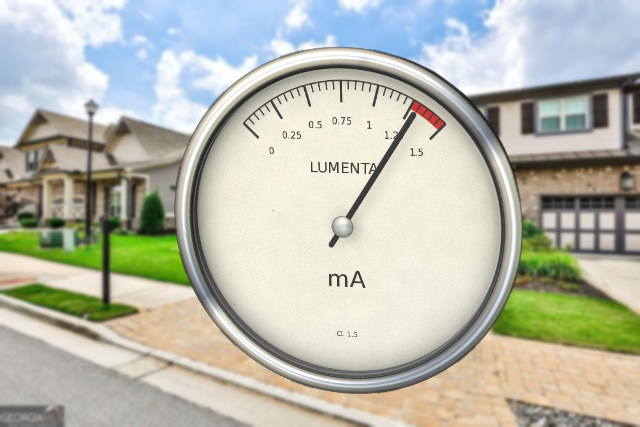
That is 1.3 mA
